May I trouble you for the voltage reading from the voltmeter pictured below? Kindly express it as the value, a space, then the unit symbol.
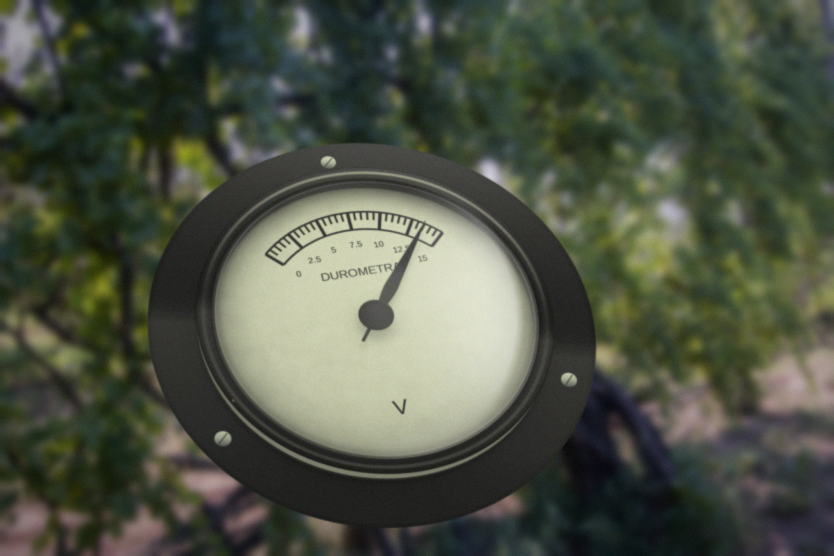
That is 13.5 V
